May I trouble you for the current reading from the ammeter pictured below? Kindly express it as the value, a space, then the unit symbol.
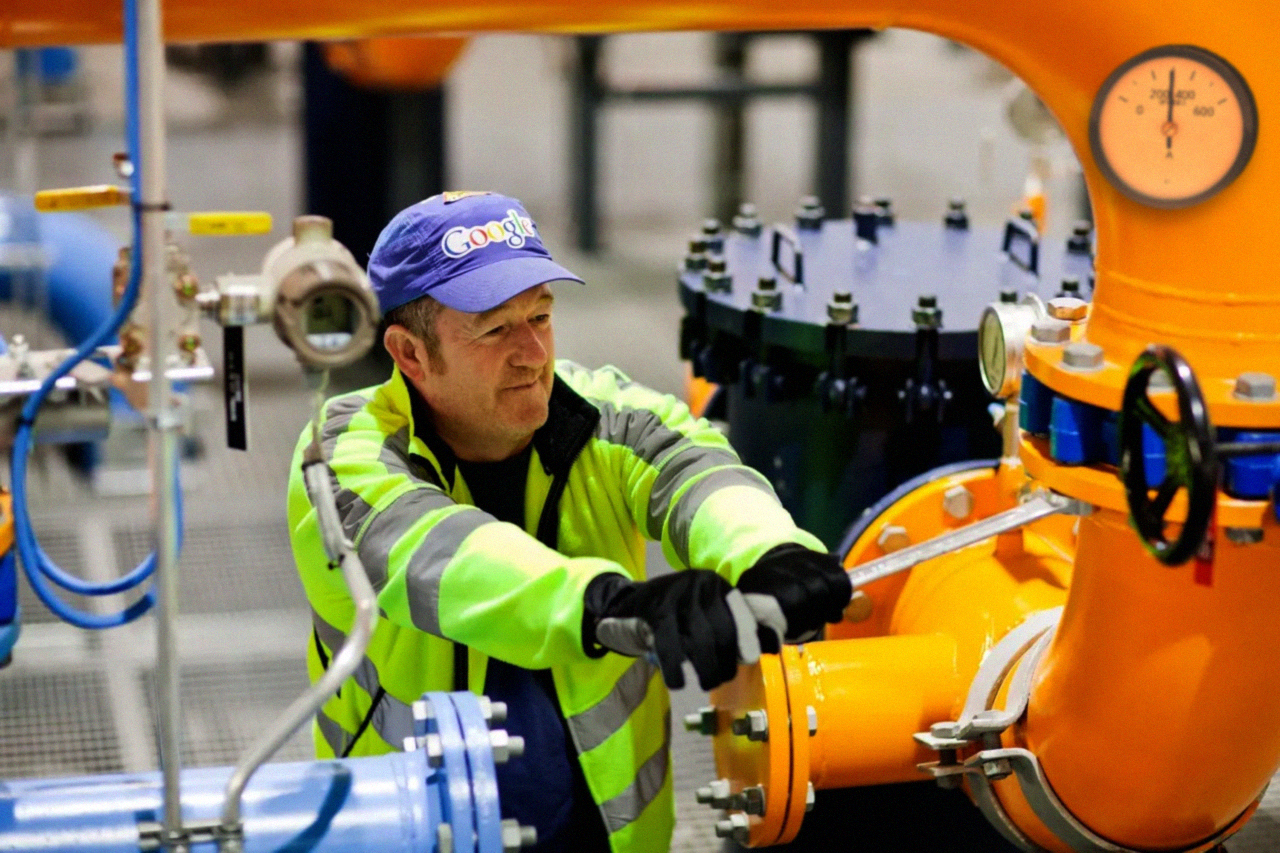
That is 300 A
